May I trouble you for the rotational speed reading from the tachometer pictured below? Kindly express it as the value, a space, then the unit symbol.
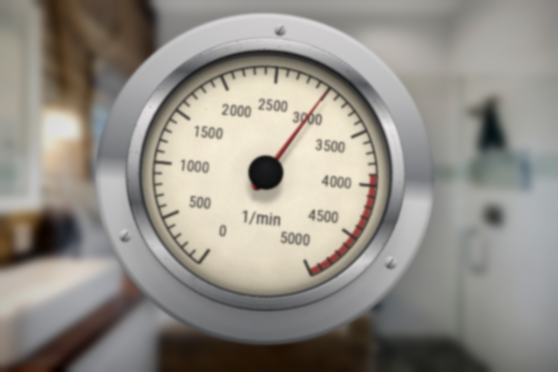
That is 3000 rpm
